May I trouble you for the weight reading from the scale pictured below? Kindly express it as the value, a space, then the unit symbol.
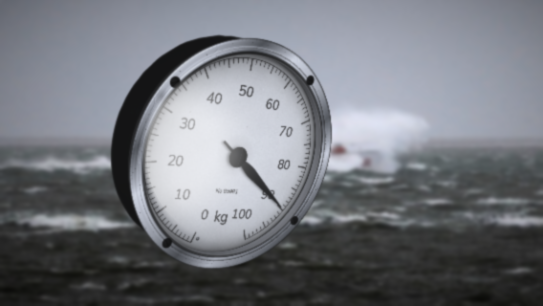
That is 90 kg
